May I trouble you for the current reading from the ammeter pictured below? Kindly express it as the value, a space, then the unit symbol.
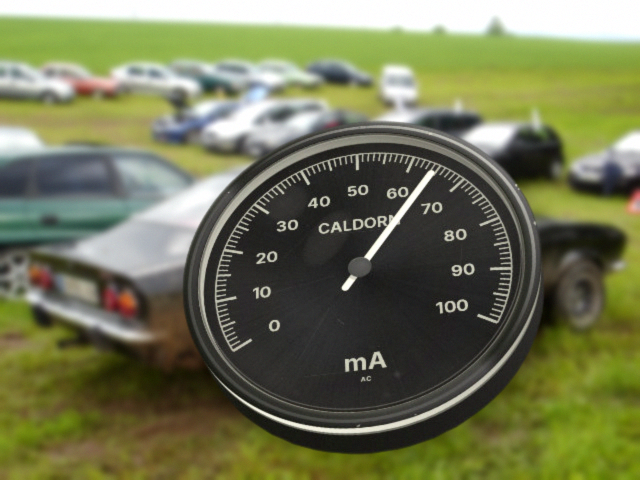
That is 65 mA
